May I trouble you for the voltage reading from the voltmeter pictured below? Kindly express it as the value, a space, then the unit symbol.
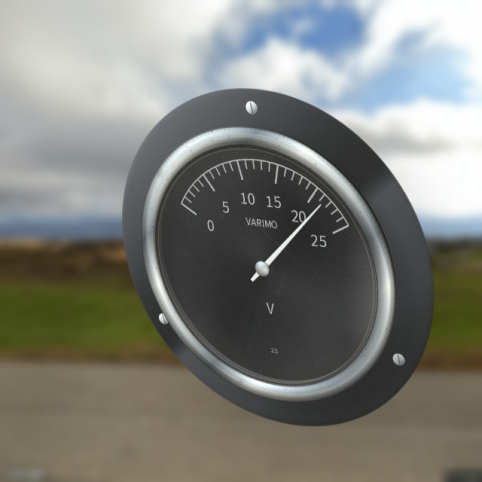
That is 21.5 V
